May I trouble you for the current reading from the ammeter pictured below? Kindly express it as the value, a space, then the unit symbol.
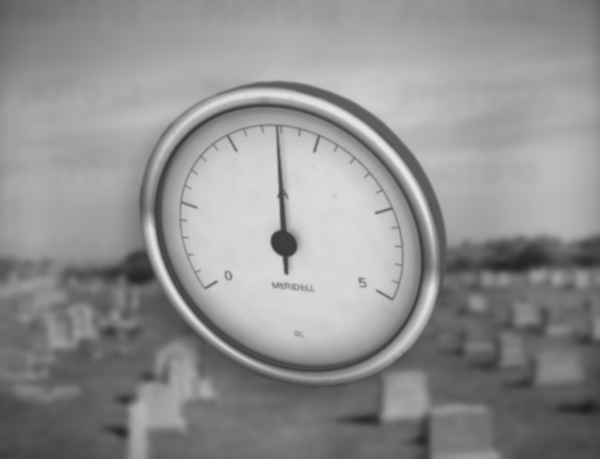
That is 2.6 A
